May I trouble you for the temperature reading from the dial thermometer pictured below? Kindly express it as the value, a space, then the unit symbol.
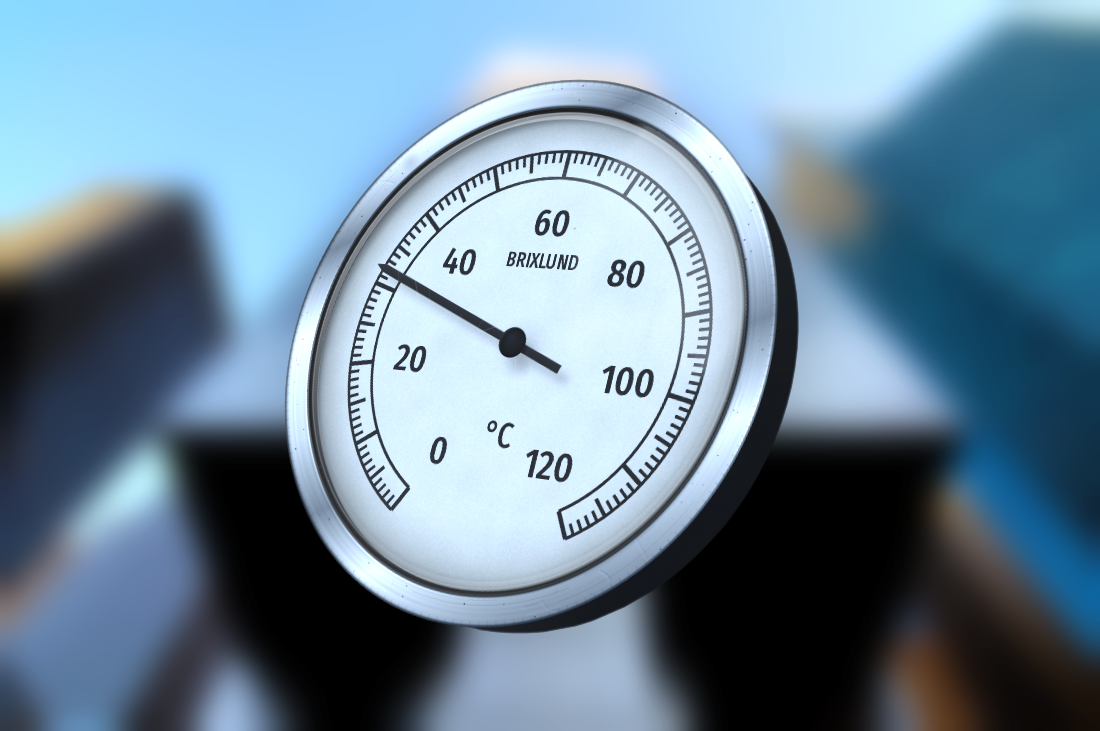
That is 32 °C
